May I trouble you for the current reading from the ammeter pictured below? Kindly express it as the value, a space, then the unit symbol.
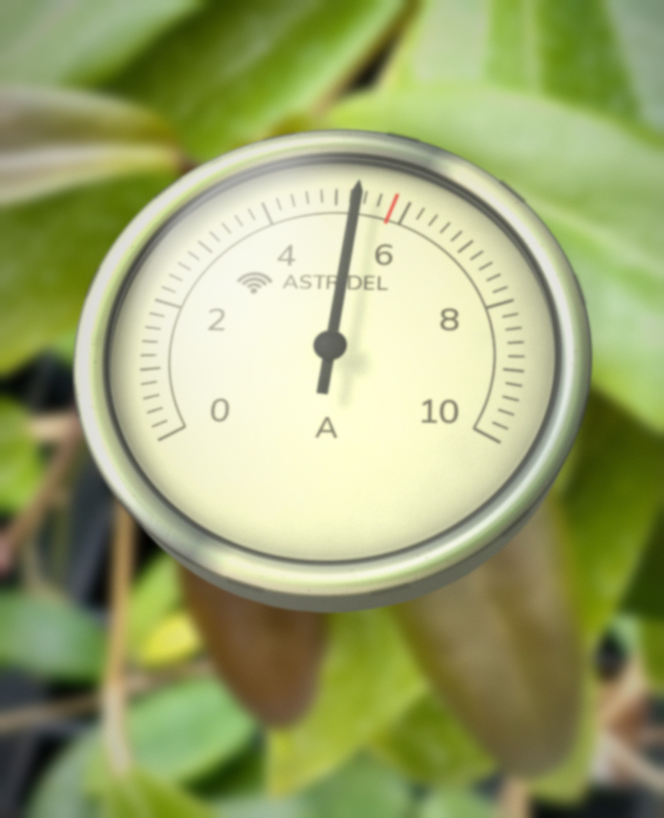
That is 5.3 A
